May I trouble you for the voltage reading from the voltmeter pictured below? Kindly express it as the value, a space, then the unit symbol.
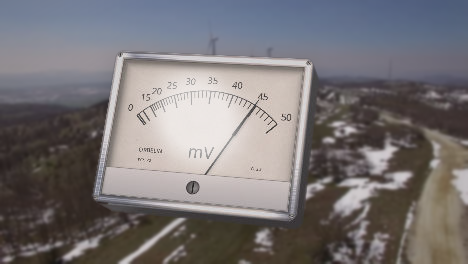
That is 45 mV
